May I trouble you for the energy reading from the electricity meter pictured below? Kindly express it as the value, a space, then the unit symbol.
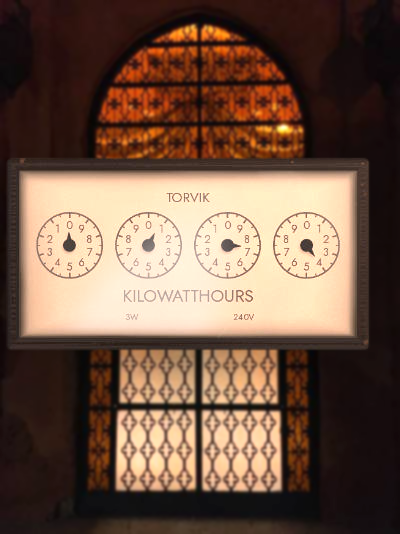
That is 74 kWh
